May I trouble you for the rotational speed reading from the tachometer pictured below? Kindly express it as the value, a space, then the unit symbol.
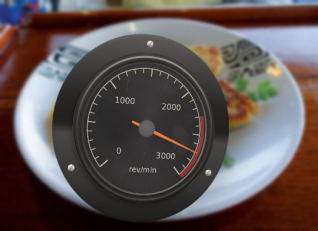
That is 2700 rpm
